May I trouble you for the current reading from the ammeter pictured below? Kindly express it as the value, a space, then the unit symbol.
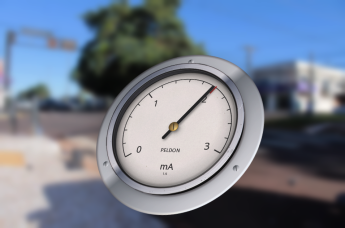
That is 2 mA
